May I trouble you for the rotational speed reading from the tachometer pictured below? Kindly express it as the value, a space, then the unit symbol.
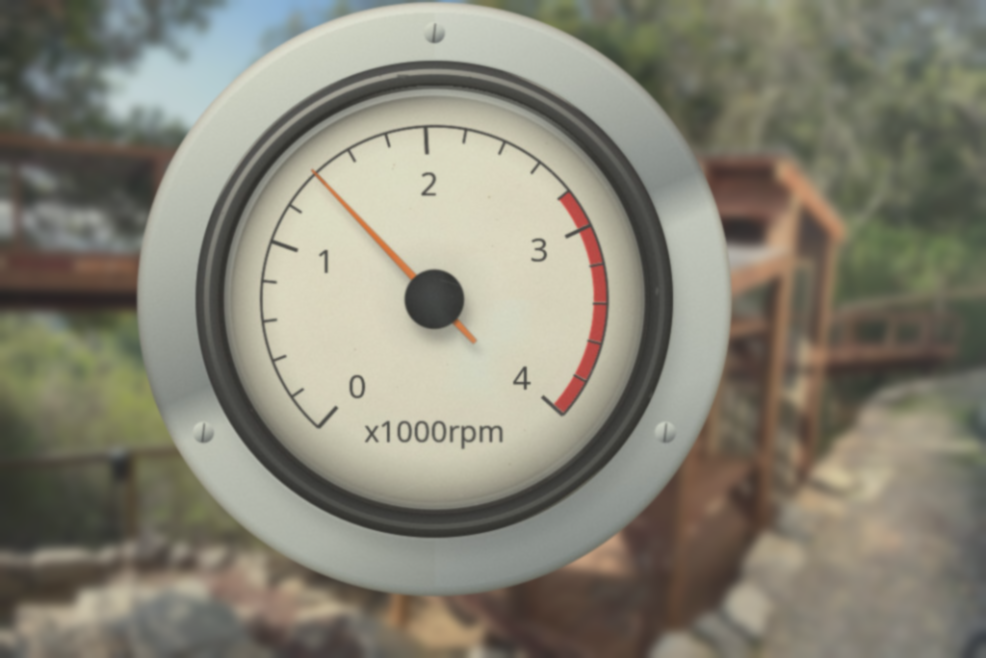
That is 1400 rpm
